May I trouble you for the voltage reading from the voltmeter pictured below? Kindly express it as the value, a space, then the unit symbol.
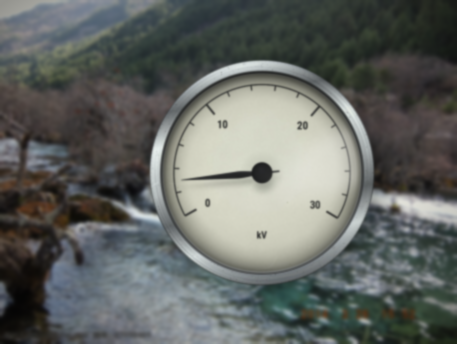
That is 3 kV
